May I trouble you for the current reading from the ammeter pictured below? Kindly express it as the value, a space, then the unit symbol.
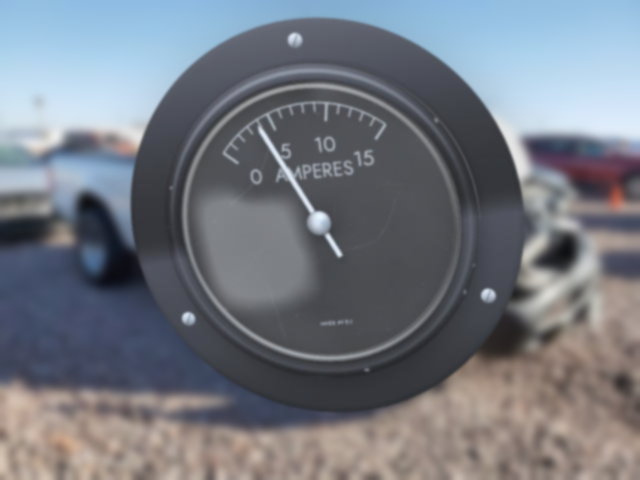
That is 4 A
